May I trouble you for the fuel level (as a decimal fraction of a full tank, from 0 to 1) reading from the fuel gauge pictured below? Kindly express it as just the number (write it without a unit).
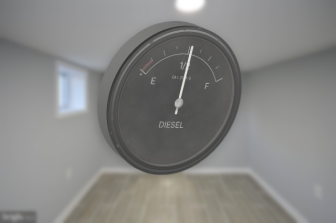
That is 0.5
